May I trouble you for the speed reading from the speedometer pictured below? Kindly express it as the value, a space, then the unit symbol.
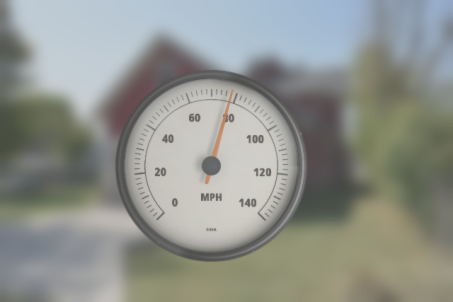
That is 78 mph
